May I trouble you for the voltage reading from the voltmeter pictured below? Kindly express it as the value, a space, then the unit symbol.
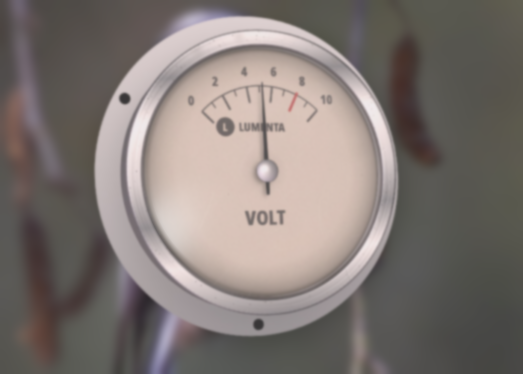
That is 5 V
